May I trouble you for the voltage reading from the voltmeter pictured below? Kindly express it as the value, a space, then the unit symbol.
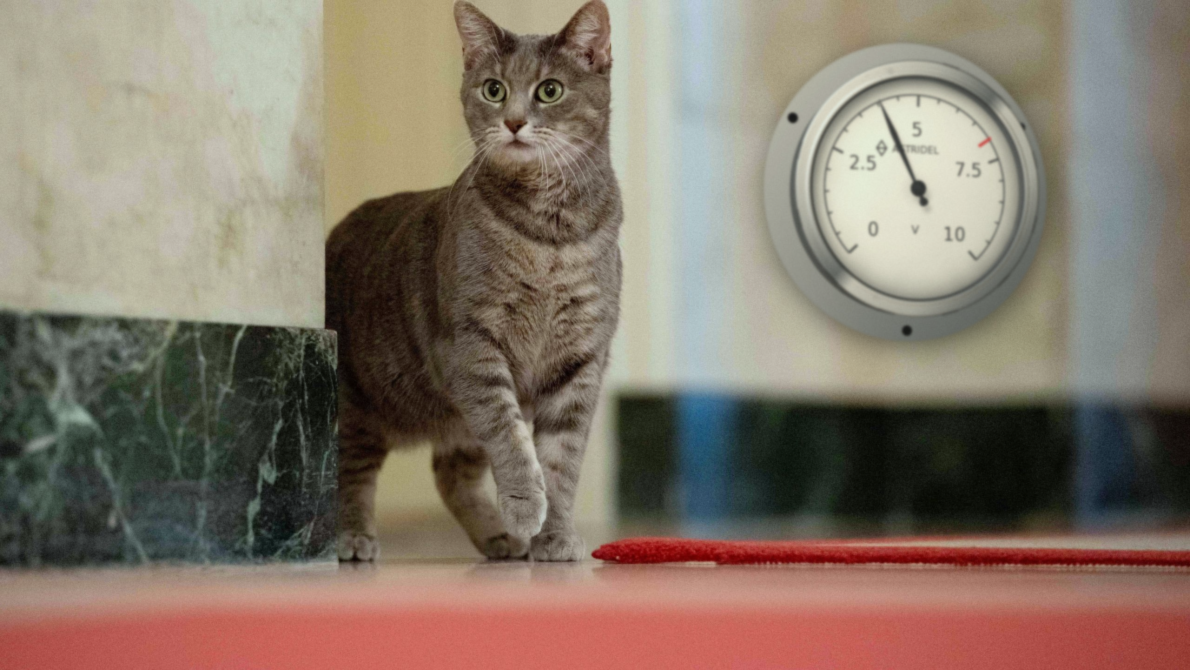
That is 4 V
